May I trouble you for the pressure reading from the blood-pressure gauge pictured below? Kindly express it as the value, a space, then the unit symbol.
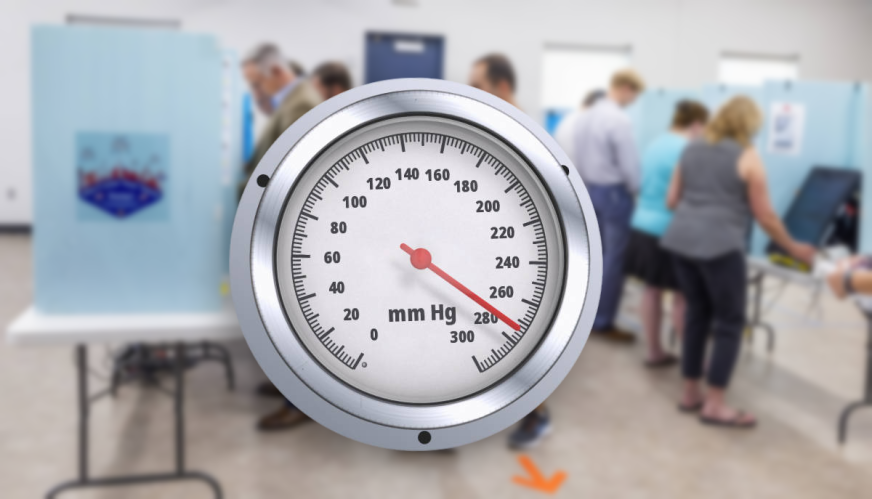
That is 274 mmHg
